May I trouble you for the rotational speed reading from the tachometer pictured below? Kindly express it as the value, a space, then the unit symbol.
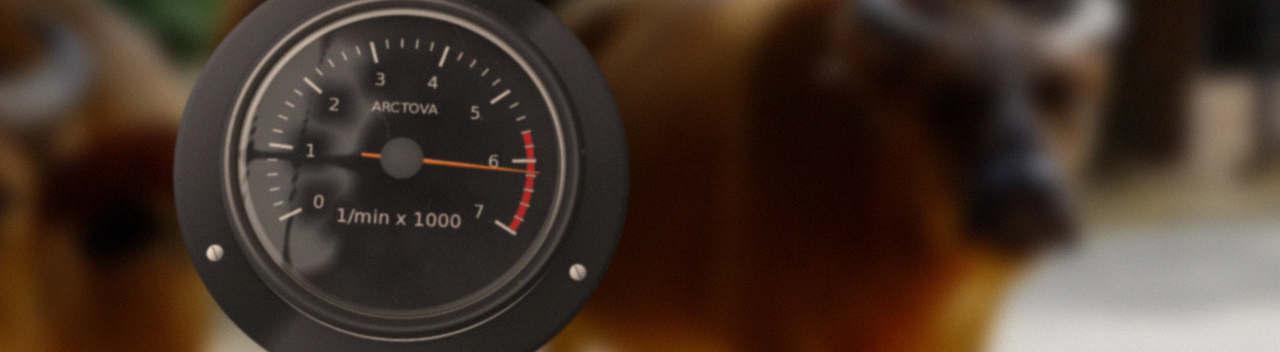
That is 6200 rpm
